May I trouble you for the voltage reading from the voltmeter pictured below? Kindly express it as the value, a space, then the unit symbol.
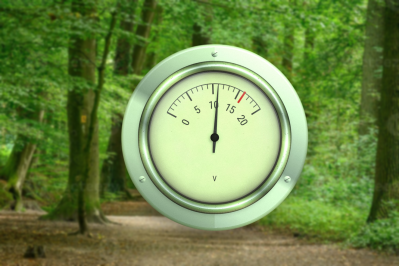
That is 11 V
